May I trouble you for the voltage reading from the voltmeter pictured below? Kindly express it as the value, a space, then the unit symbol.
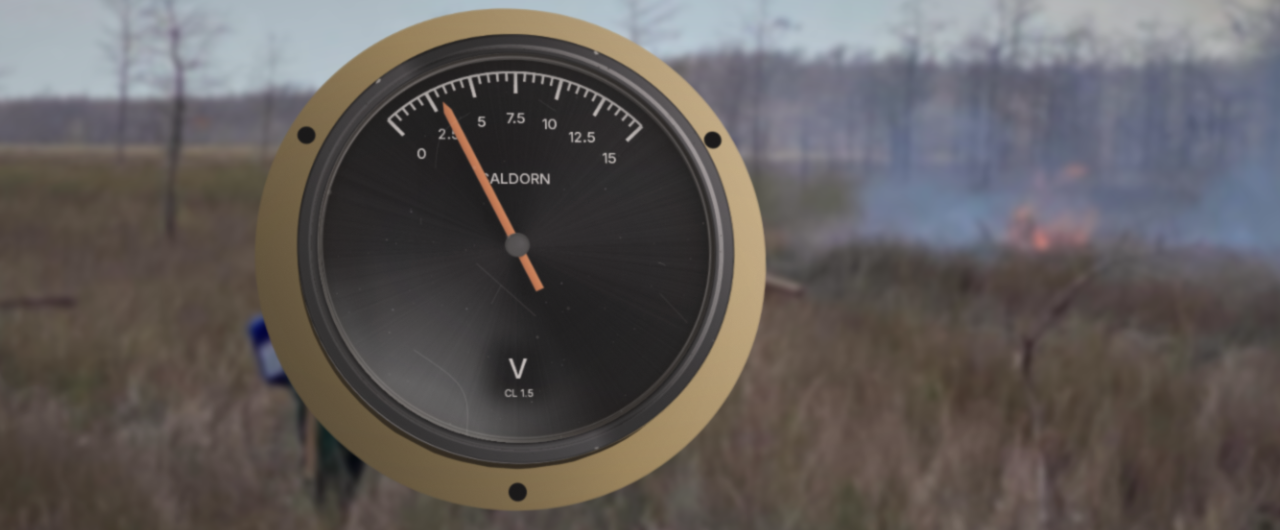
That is 3 V
